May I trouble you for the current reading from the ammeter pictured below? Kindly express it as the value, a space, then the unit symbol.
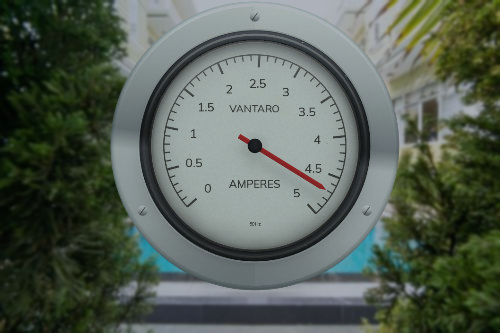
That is 4.7 A
